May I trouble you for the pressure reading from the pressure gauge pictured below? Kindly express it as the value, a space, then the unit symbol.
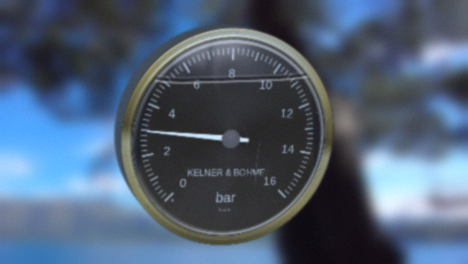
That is 3 bar
